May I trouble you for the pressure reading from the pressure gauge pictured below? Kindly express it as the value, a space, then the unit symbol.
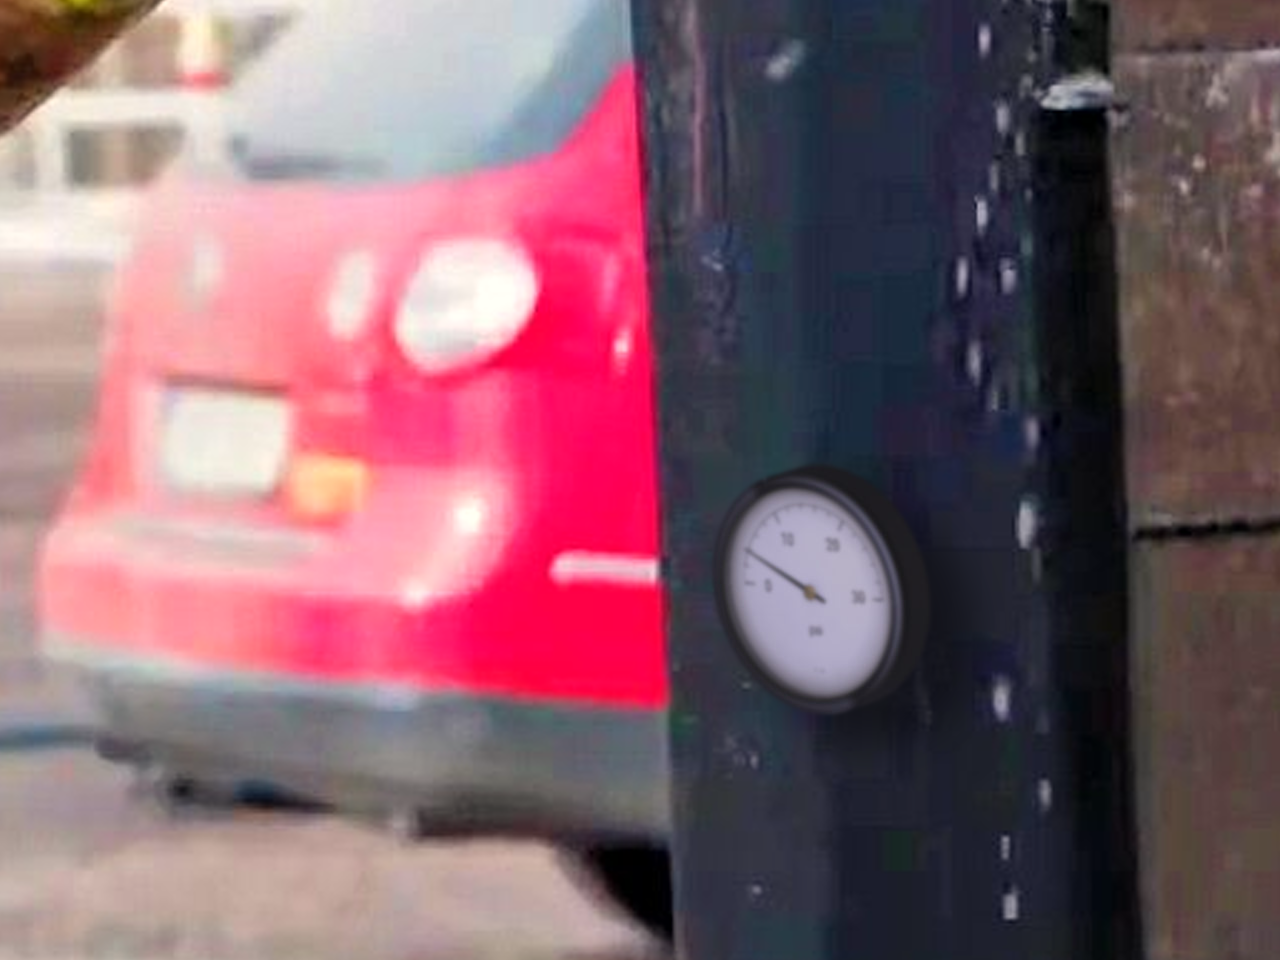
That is 4 psi
